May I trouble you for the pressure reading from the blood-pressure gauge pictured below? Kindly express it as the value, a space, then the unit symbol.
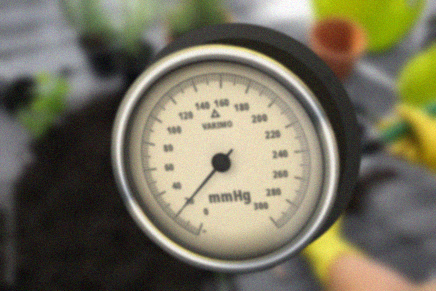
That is 20 mmHg
